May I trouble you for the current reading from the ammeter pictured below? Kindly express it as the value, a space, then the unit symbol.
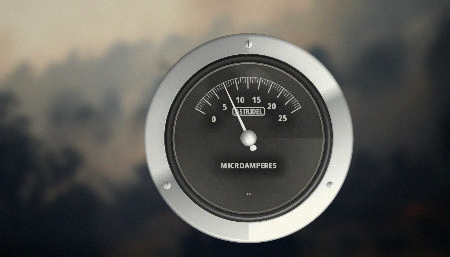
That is 7.5 µA
